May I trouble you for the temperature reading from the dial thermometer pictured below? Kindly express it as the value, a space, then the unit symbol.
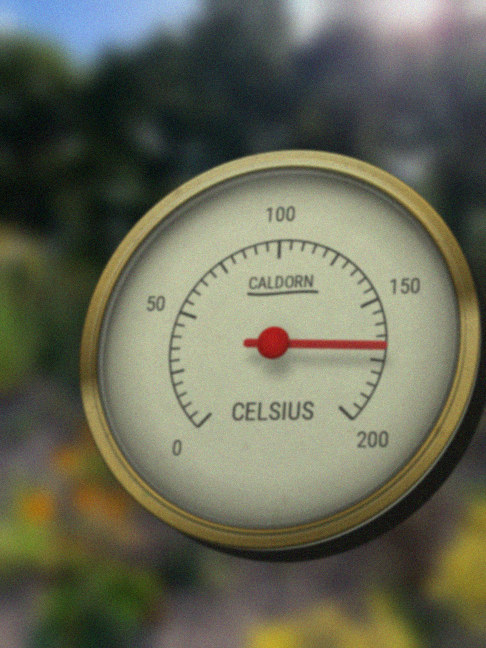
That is 170 °C
